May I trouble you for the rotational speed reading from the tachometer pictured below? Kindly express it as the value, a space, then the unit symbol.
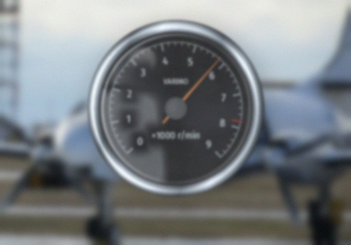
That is 5800 rpm
